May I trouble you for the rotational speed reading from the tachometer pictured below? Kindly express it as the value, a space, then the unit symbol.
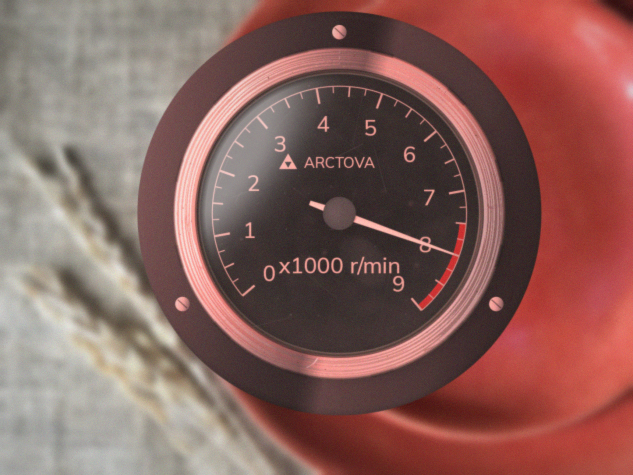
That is 8000 rpm
